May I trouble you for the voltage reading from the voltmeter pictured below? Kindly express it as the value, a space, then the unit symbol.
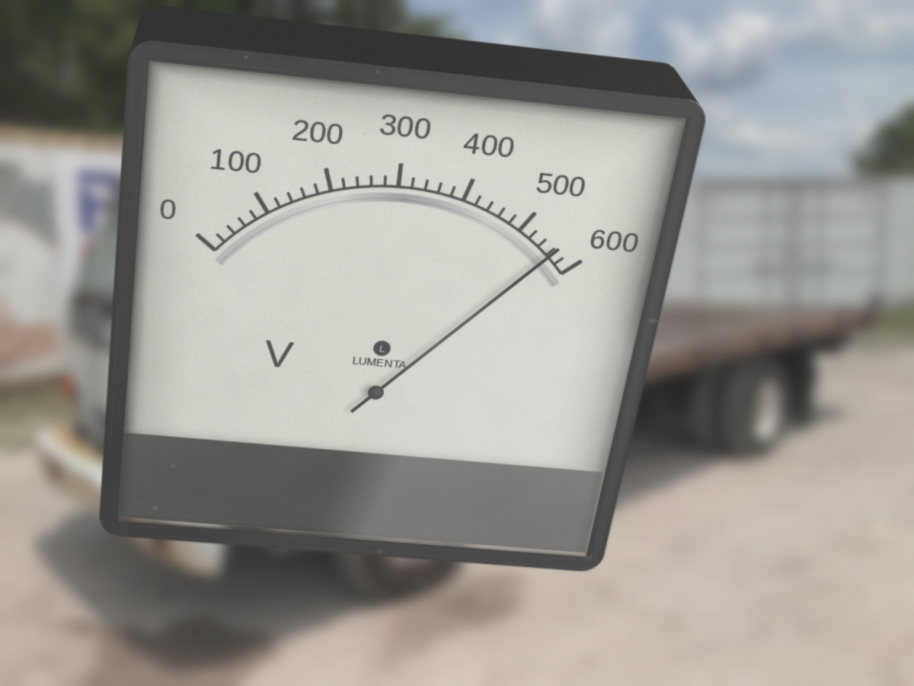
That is 560 V
